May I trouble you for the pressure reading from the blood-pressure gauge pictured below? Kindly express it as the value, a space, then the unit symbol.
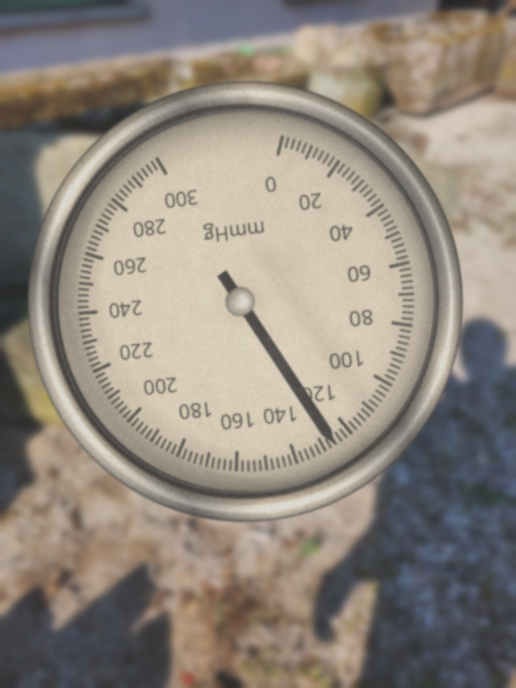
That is 126 mmHg
